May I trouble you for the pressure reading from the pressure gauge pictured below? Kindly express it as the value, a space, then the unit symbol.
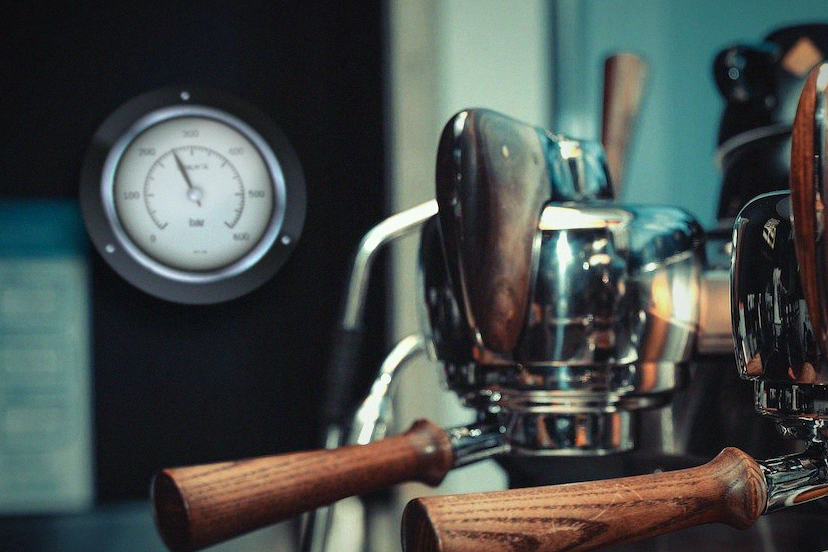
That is 250 bar
